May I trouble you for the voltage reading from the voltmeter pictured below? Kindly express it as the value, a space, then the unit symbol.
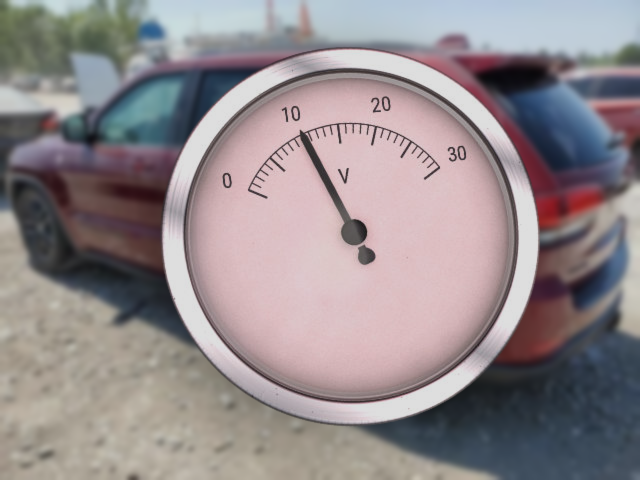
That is 10 V
